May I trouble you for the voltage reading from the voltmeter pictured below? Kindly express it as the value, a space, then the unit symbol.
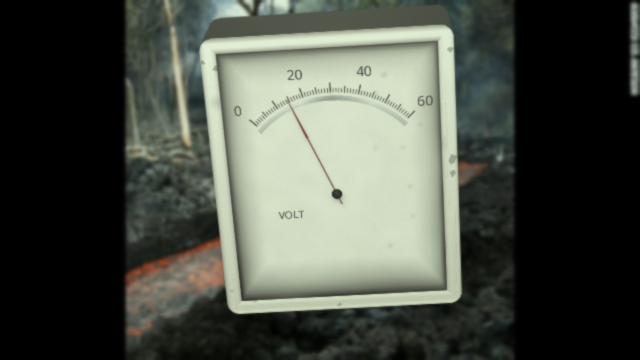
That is 15 V
